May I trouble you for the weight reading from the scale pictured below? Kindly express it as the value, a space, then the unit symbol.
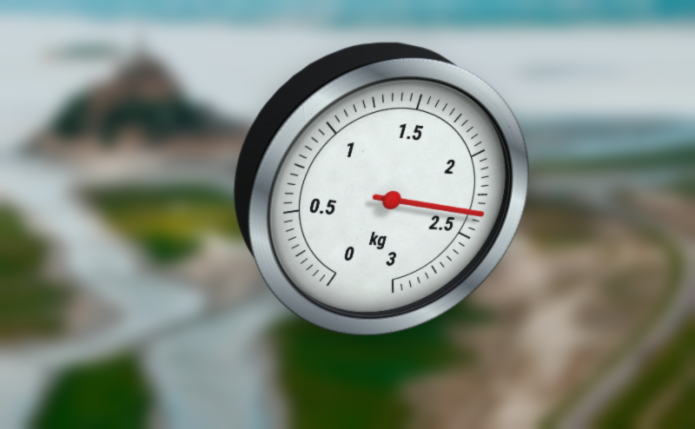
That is 2.35 kg
